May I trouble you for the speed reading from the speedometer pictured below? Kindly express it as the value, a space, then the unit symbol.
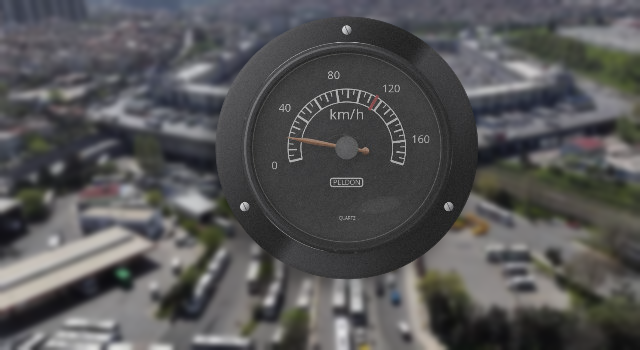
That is 20 km/h
